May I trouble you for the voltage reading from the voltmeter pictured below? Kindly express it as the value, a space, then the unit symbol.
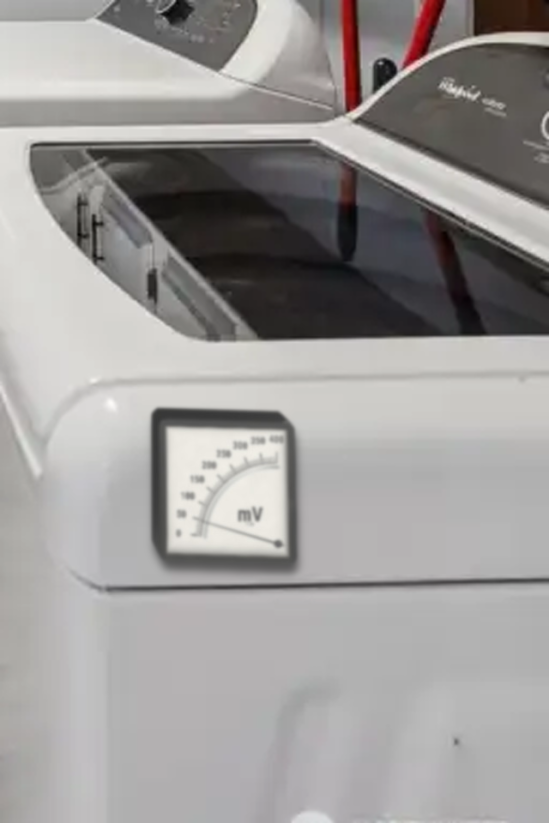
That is 50 mV
